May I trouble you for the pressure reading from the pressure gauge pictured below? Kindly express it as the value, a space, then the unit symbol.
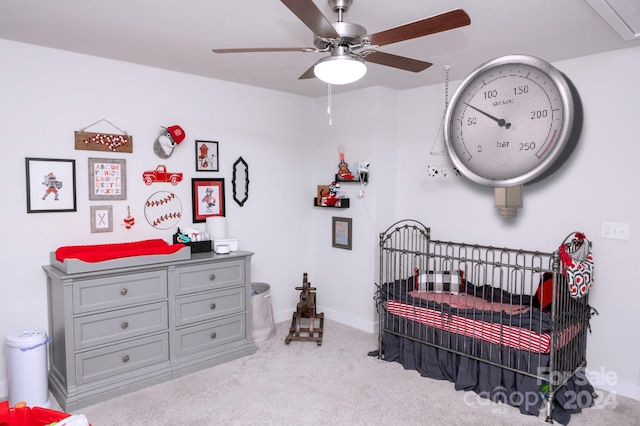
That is 70 bar
